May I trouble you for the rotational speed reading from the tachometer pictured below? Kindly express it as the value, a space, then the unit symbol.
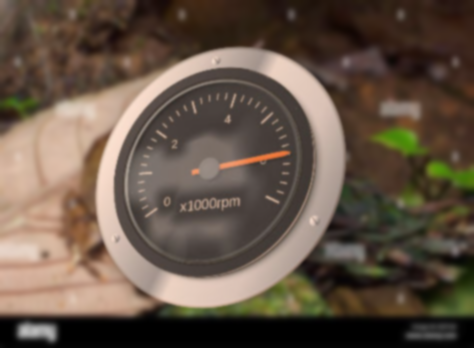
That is 6000 rpm
